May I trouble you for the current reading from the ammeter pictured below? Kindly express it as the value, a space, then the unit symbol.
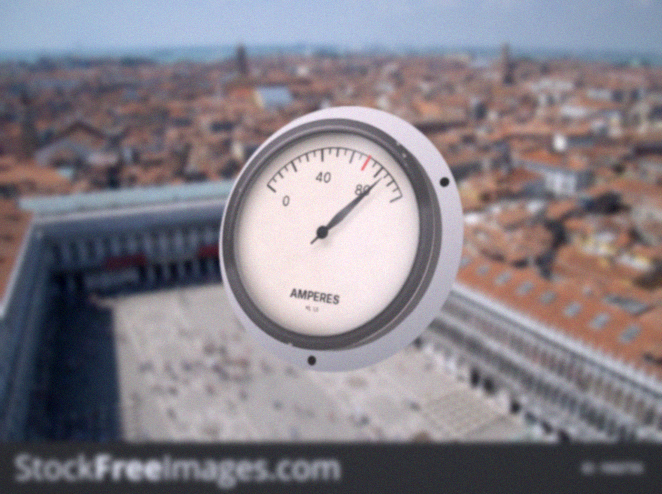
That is 85 A
